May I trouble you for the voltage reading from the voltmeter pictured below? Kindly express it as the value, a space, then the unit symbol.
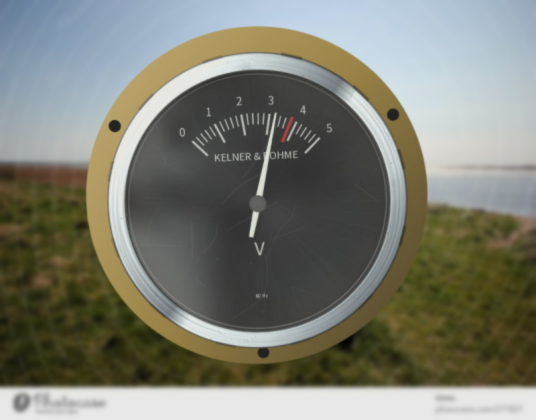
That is 3.2 V
